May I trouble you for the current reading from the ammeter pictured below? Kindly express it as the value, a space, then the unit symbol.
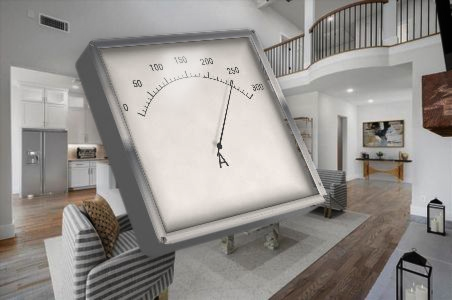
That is 250 A
